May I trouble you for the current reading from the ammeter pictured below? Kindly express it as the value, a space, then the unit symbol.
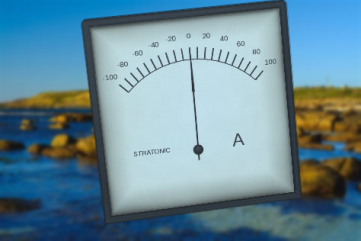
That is 0 A
